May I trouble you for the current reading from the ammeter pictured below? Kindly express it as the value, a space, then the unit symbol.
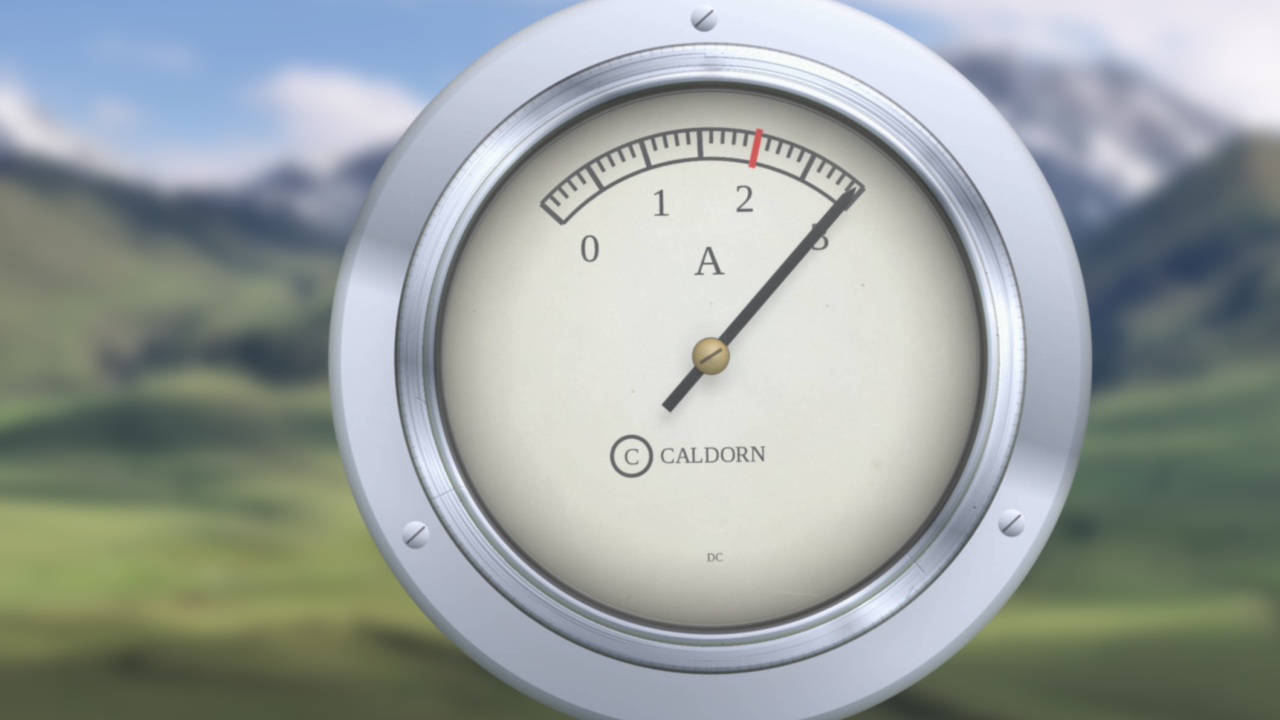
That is 2.95 A
